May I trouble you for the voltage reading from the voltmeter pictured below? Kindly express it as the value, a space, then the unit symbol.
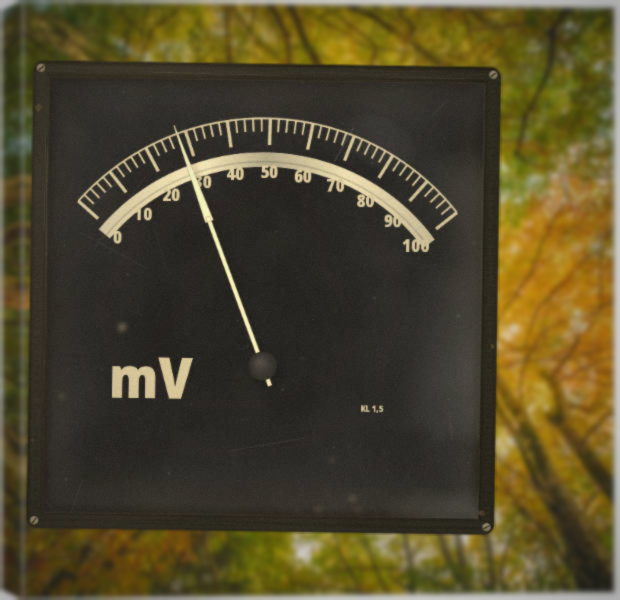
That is 28 mV
